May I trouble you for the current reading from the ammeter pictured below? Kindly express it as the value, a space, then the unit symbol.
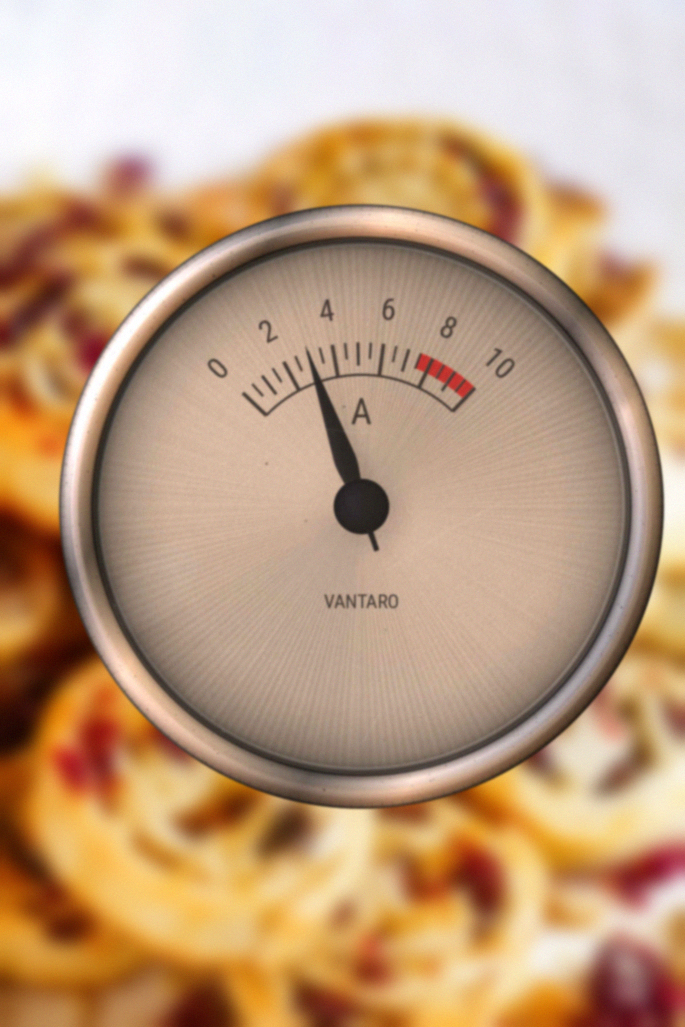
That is 3 A
